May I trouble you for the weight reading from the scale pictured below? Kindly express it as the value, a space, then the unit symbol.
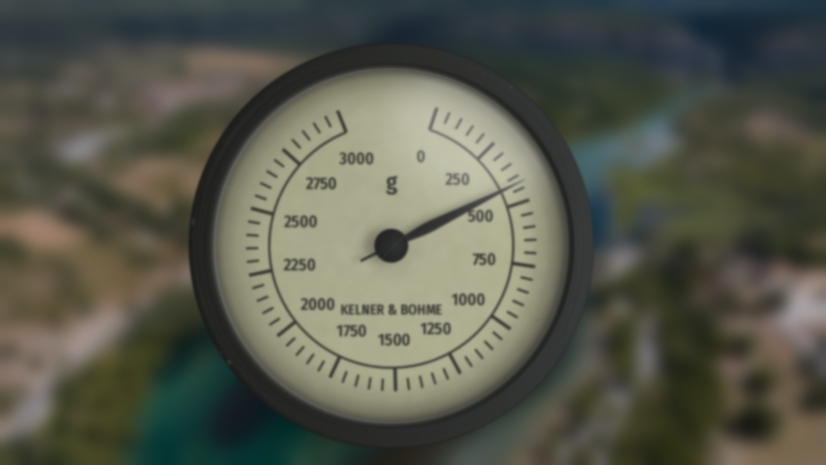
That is 425 g
